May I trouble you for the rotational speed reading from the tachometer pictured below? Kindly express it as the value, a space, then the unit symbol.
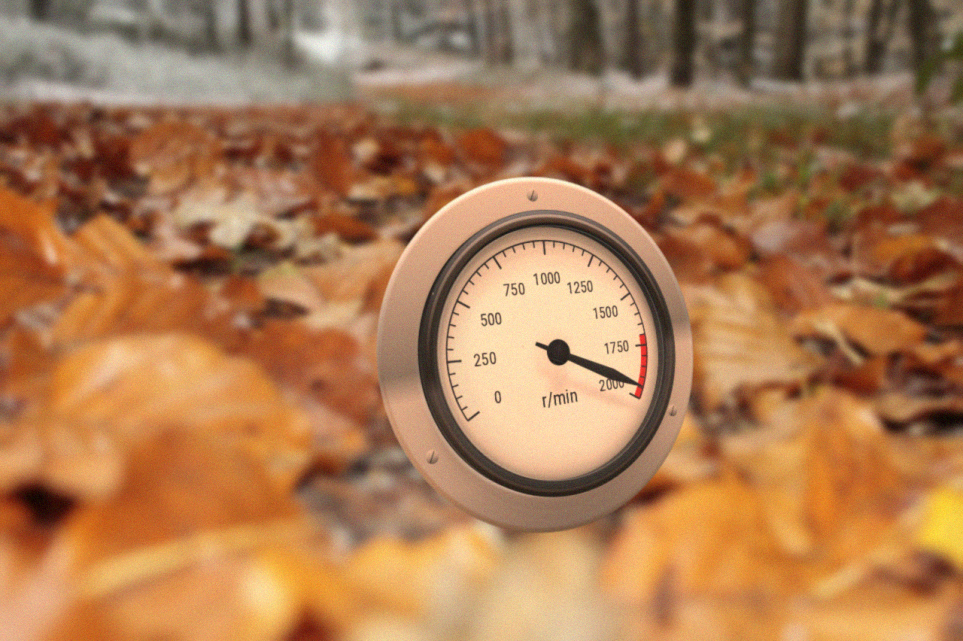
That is 1950 rpm
